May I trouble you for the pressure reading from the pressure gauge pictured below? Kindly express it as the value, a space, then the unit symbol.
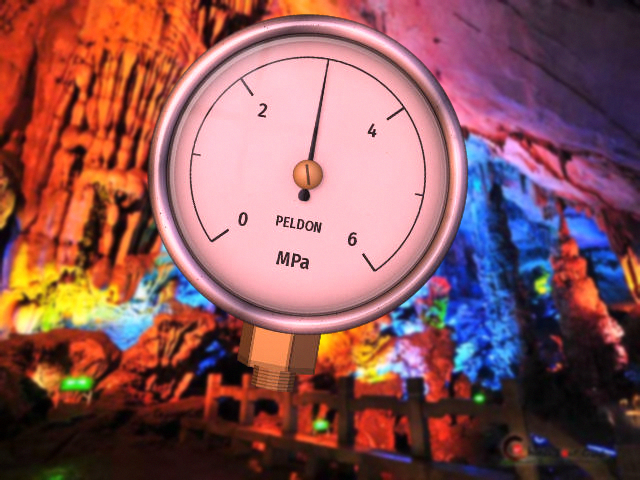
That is 3 MPa
